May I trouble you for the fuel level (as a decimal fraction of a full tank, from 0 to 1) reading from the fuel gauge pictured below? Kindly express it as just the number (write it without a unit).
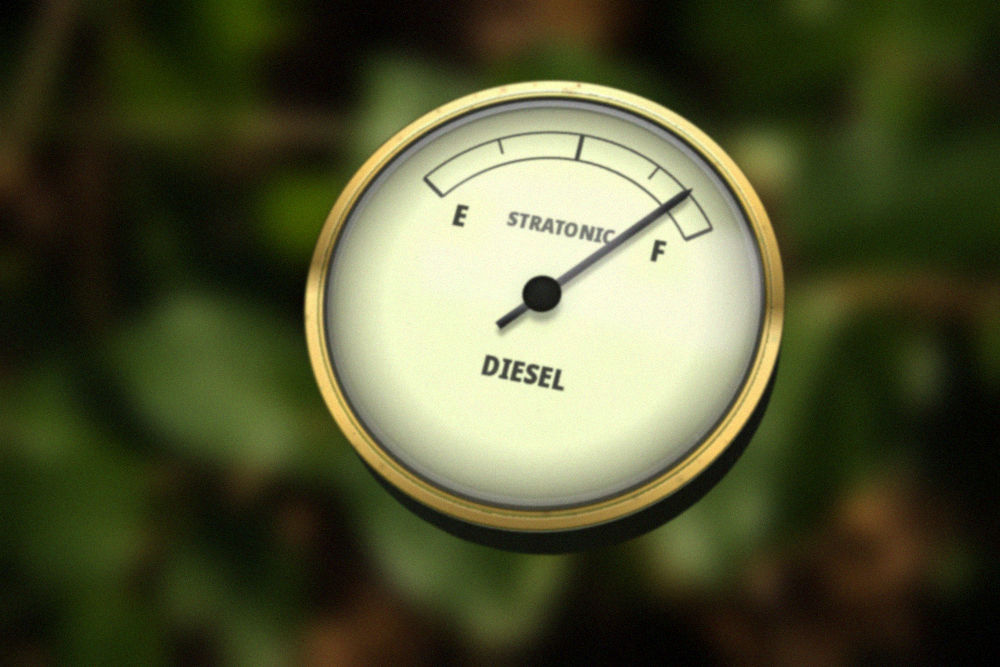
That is 0.875
